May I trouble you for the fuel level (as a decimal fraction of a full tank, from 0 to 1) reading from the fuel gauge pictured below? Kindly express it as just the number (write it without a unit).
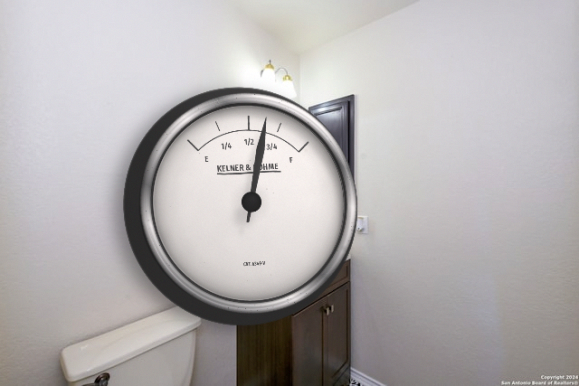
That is 0.625
